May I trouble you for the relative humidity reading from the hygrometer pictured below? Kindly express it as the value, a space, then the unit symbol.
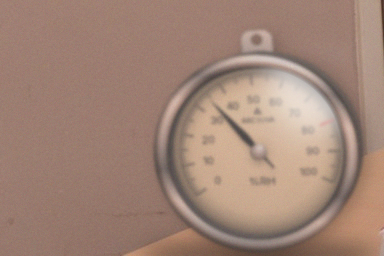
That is 35 %
